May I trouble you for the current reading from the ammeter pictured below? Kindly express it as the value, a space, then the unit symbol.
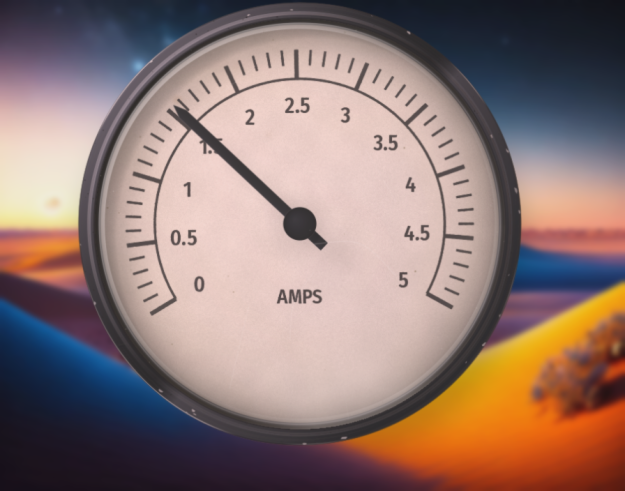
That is 1.55 A
